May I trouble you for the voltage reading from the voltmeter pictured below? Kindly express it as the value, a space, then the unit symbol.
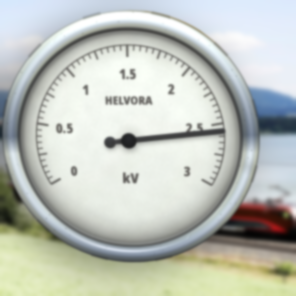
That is 2.55 kV
